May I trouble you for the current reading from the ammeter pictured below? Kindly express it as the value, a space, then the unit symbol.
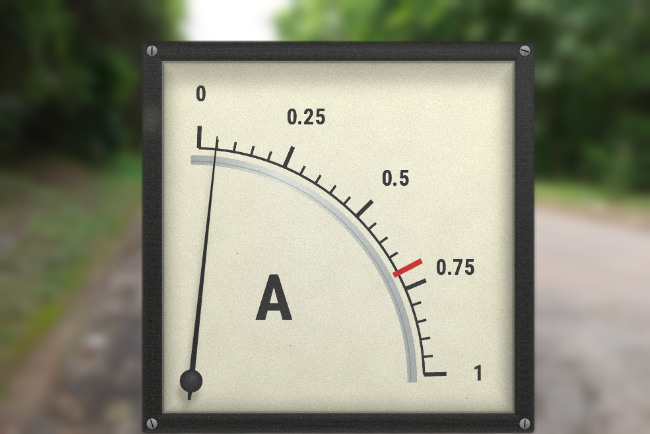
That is 0.05 A
